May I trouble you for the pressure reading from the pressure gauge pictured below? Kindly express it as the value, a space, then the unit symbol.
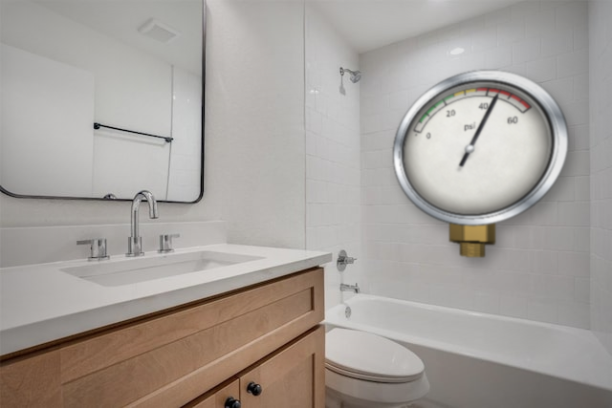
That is 45 psi
